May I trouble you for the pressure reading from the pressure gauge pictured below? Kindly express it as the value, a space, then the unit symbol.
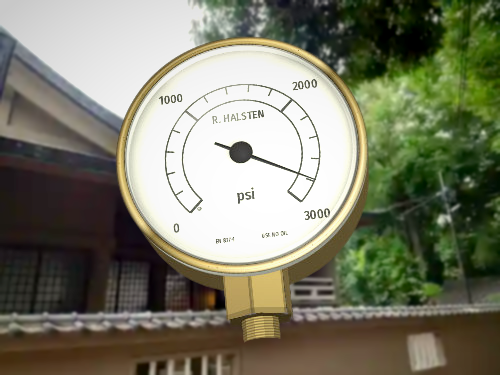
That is 2800 psi
